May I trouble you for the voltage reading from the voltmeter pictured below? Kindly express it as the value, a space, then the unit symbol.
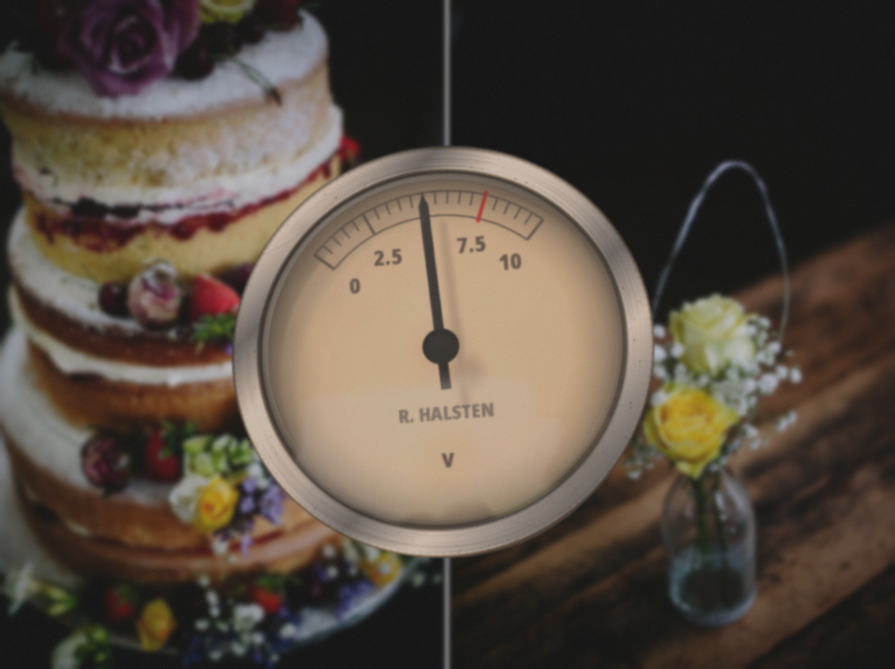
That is 5 V
